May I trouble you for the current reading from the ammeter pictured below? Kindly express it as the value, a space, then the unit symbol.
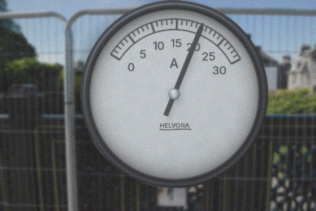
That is 20 A
